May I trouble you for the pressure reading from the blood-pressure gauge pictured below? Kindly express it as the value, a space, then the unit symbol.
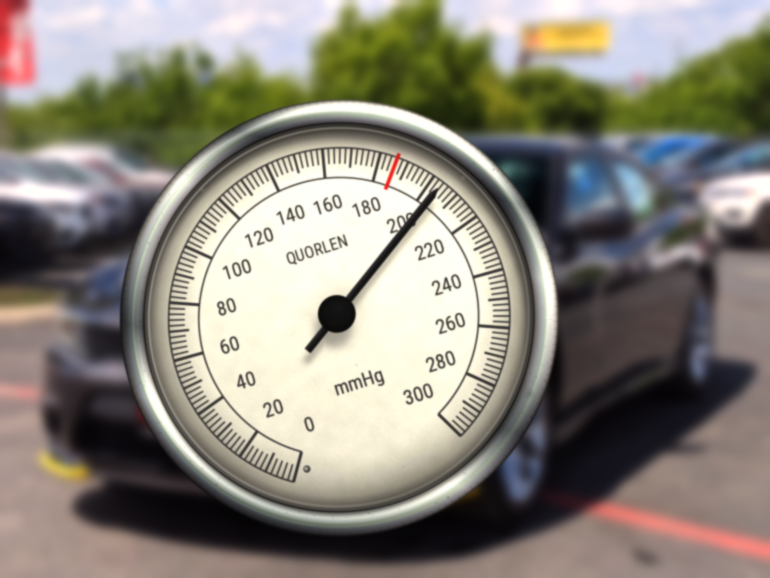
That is 204 mmHg
